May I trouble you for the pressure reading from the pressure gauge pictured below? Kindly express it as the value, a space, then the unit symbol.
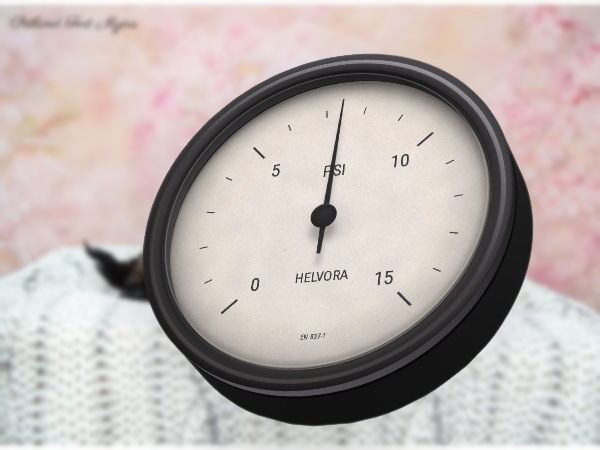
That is 7.5 psi
